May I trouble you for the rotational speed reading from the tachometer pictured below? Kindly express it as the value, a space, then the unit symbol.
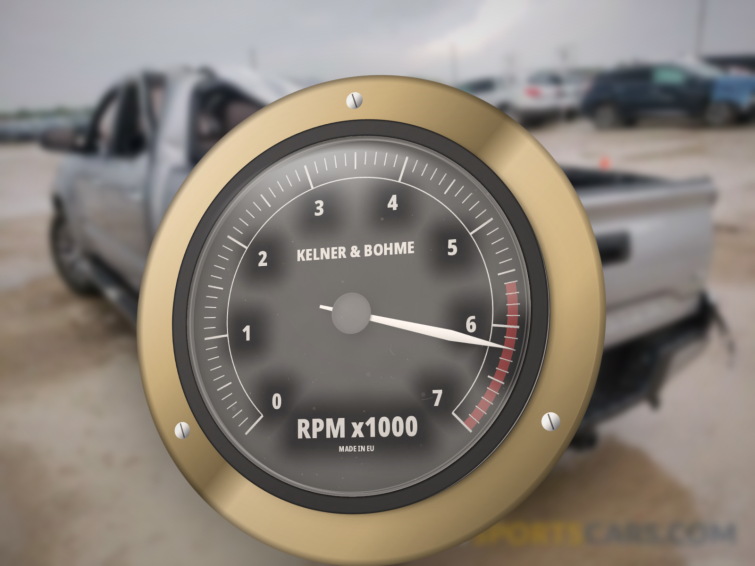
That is 6200 rpm
